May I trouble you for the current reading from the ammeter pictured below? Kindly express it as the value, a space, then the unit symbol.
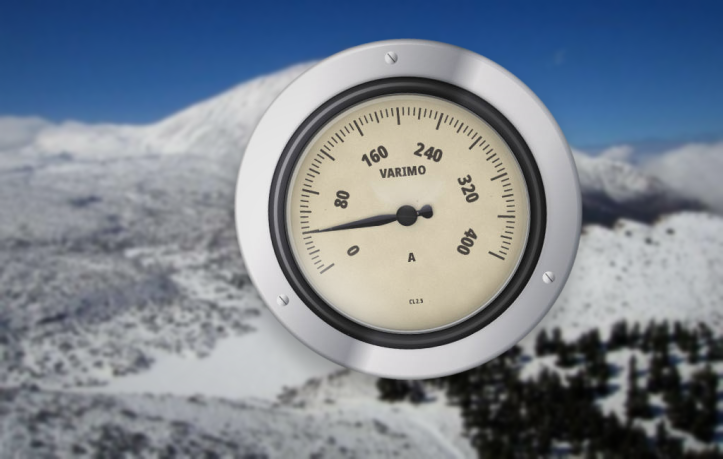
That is 40 A
